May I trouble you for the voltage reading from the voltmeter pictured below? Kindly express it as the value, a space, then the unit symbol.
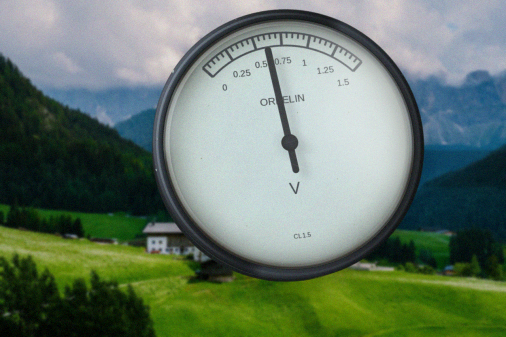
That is 0.6 V
